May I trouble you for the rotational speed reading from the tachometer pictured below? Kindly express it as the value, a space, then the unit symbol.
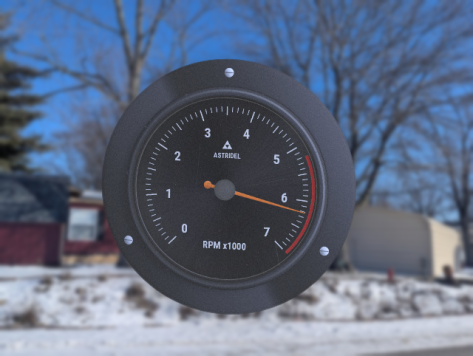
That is 6200 rpm
